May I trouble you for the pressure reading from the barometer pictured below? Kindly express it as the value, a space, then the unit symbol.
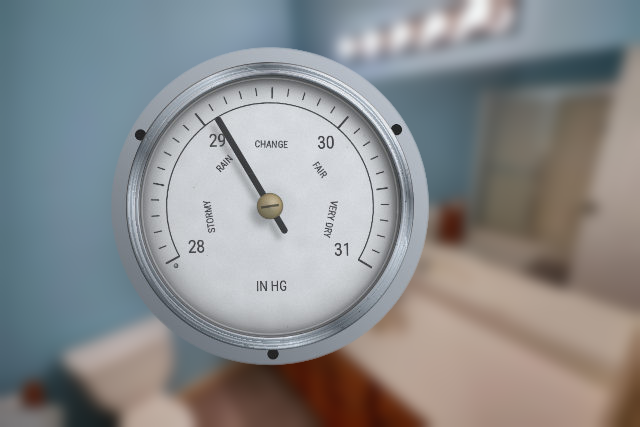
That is 29.1 inHg
